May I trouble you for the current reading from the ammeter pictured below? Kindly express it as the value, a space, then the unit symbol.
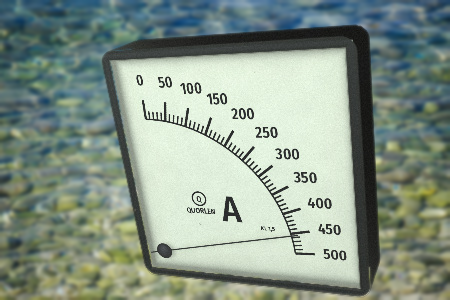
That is 450 A
